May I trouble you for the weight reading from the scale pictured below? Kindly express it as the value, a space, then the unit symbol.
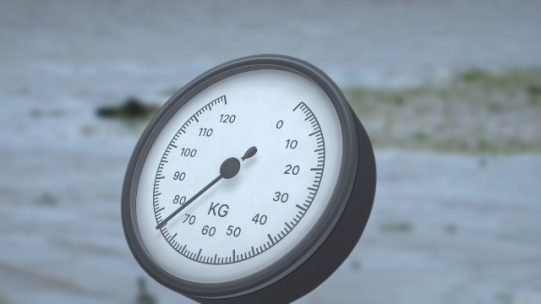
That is 75 kg
